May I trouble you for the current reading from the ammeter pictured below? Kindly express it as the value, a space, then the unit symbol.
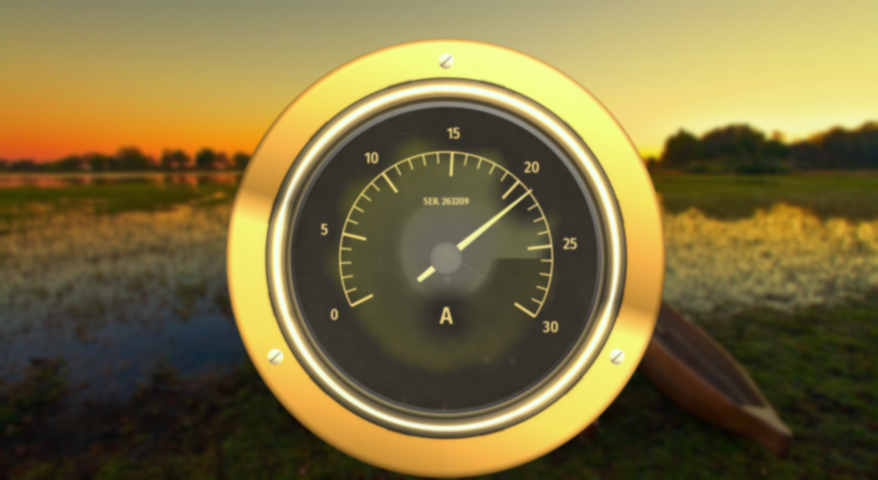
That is 21 A
